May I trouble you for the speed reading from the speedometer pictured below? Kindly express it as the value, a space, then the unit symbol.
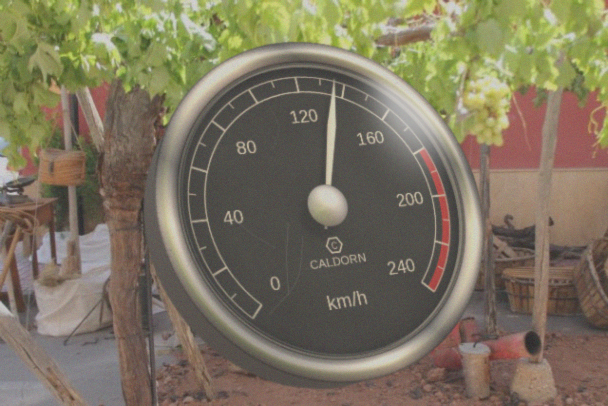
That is 135 km/h
